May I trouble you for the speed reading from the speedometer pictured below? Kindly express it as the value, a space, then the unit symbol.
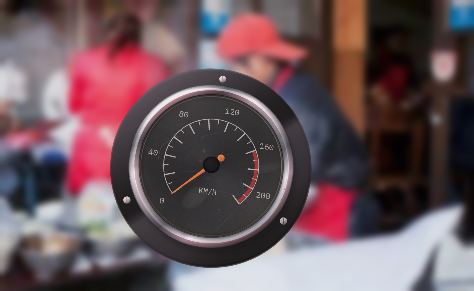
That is 0 km/h
